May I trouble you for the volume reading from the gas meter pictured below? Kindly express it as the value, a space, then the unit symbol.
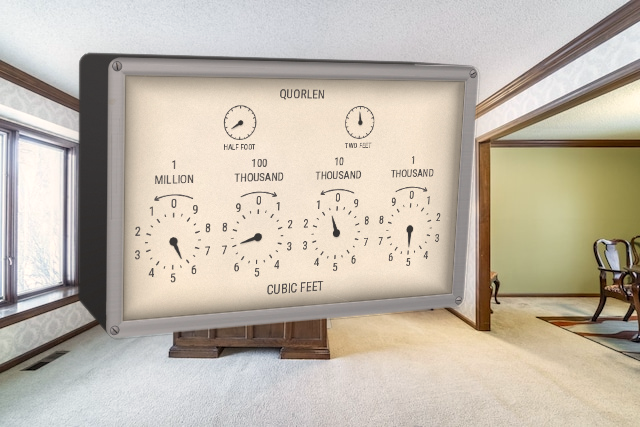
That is 570500 ft³
